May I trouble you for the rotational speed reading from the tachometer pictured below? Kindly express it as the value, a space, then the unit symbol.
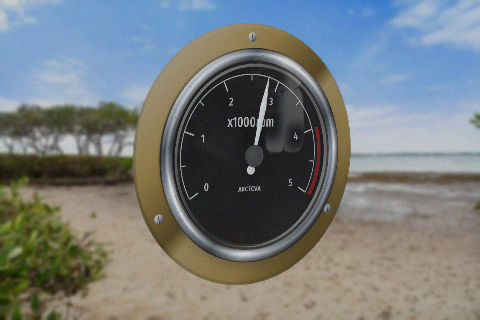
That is 2750 rpm
